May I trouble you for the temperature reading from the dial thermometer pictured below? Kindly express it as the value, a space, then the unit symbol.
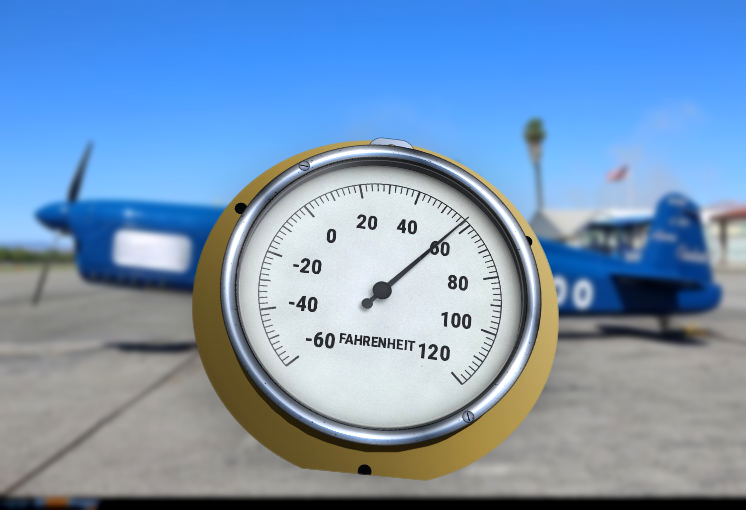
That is 58 °F
